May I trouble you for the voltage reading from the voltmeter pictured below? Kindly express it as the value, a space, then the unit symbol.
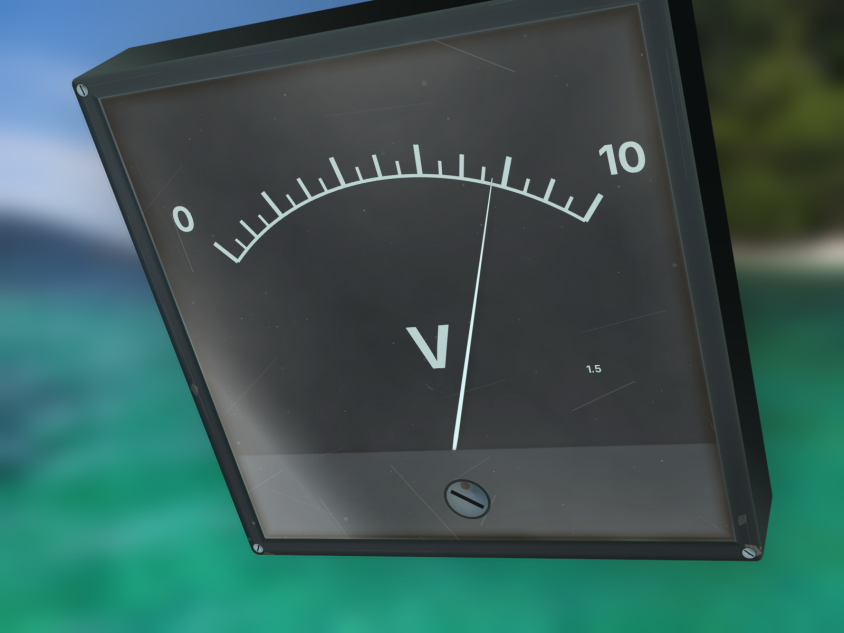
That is 7.75 V
